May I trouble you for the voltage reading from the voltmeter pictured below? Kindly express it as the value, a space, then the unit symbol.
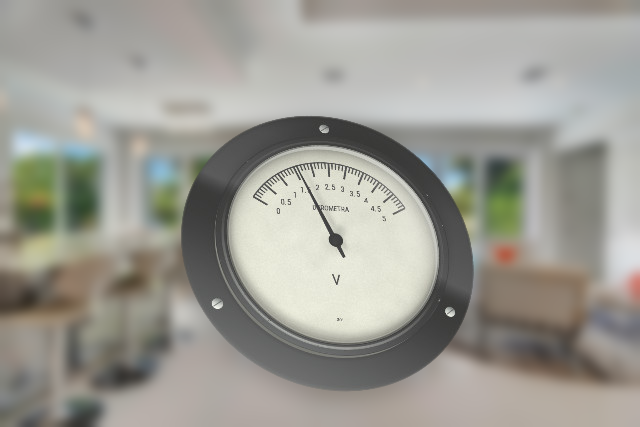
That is 1.5 V
